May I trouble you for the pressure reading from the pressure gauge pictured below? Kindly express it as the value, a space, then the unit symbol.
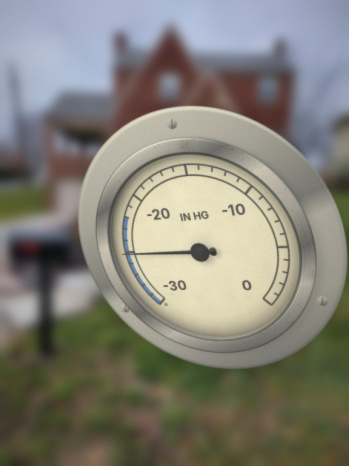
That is -25 inHg
